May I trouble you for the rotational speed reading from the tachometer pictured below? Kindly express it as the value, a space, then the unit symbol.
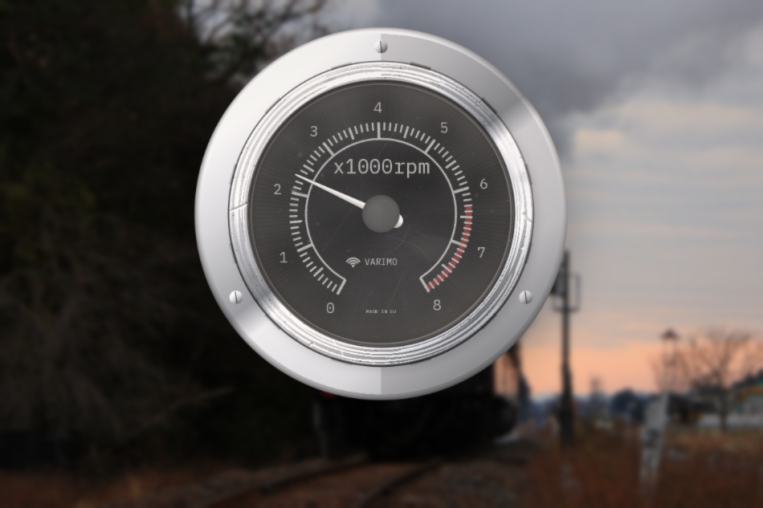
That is 2300 rpm
